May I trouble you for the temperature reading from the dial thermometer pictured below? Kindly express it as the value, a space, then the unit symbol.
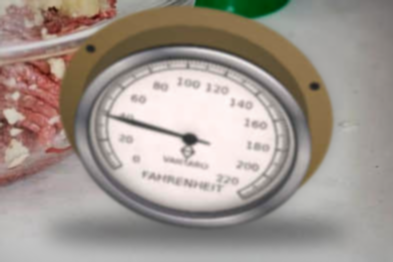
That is 40 °F
